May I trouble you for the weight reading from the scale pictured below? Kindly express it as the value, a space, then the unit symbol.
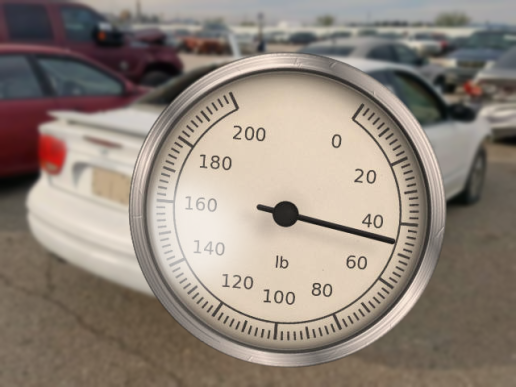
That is 46 lb
